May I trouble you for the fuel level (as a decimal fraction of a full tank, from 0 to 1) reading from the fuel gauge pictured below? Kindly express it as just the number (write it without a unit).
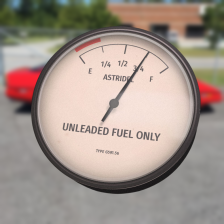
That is 0.75
